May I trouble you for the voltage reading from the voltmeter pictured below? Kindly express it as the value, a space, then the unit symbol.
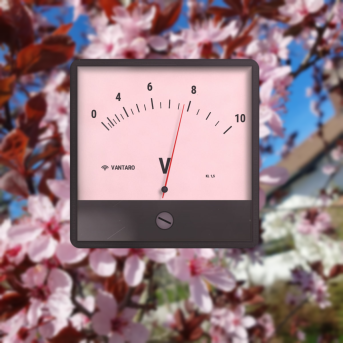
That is 7.75 V
